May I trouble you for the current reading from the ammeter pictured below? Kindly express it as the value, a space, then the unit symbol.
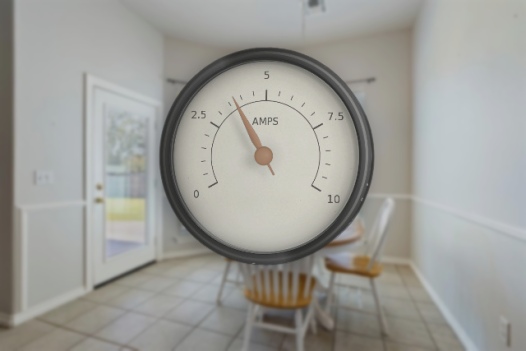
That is 3.75 A
